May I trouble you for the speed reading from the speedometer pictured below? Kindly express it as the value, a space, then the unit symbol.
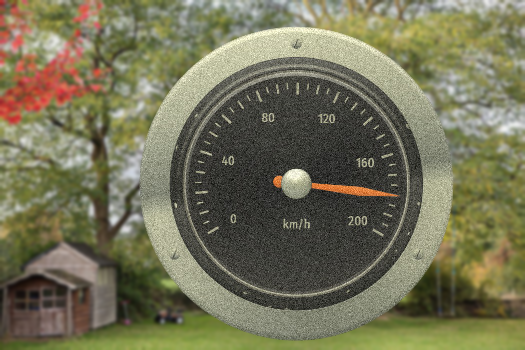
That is 180 km/h
